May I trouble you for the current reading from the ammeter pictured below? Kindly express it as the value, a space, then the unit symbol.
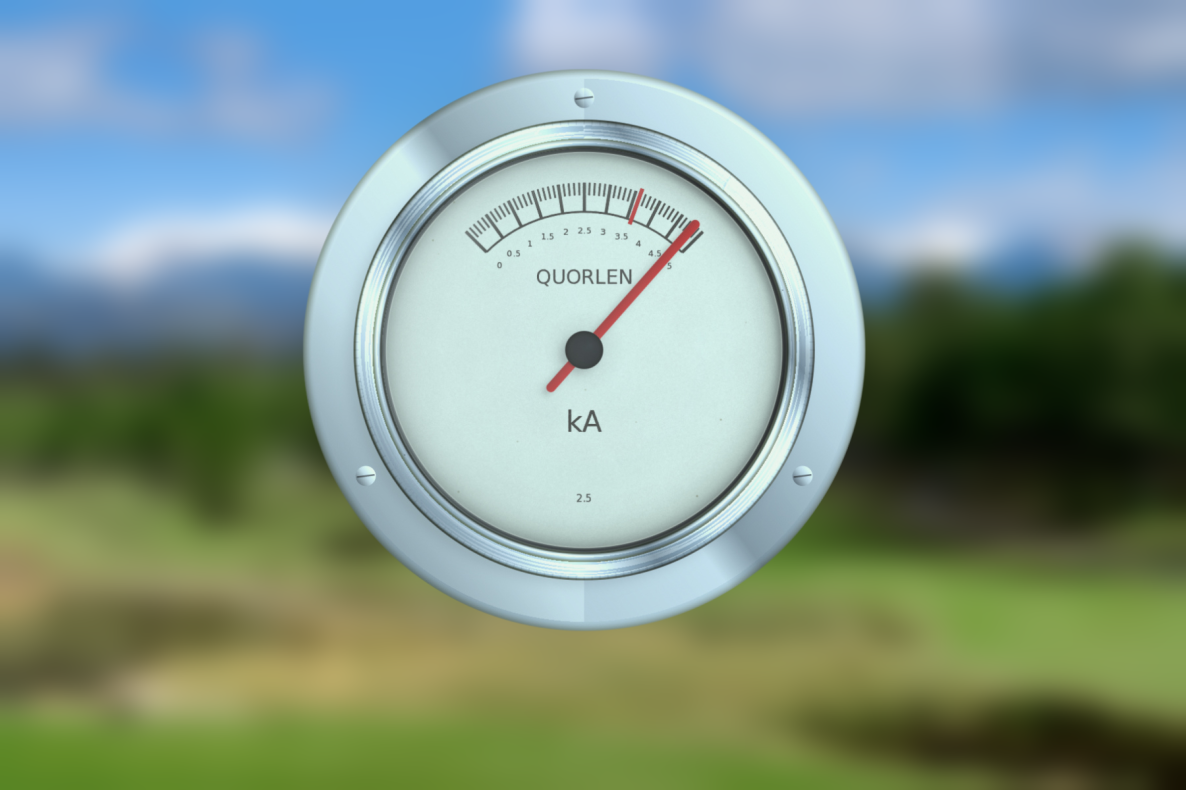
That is 4.8 kA
